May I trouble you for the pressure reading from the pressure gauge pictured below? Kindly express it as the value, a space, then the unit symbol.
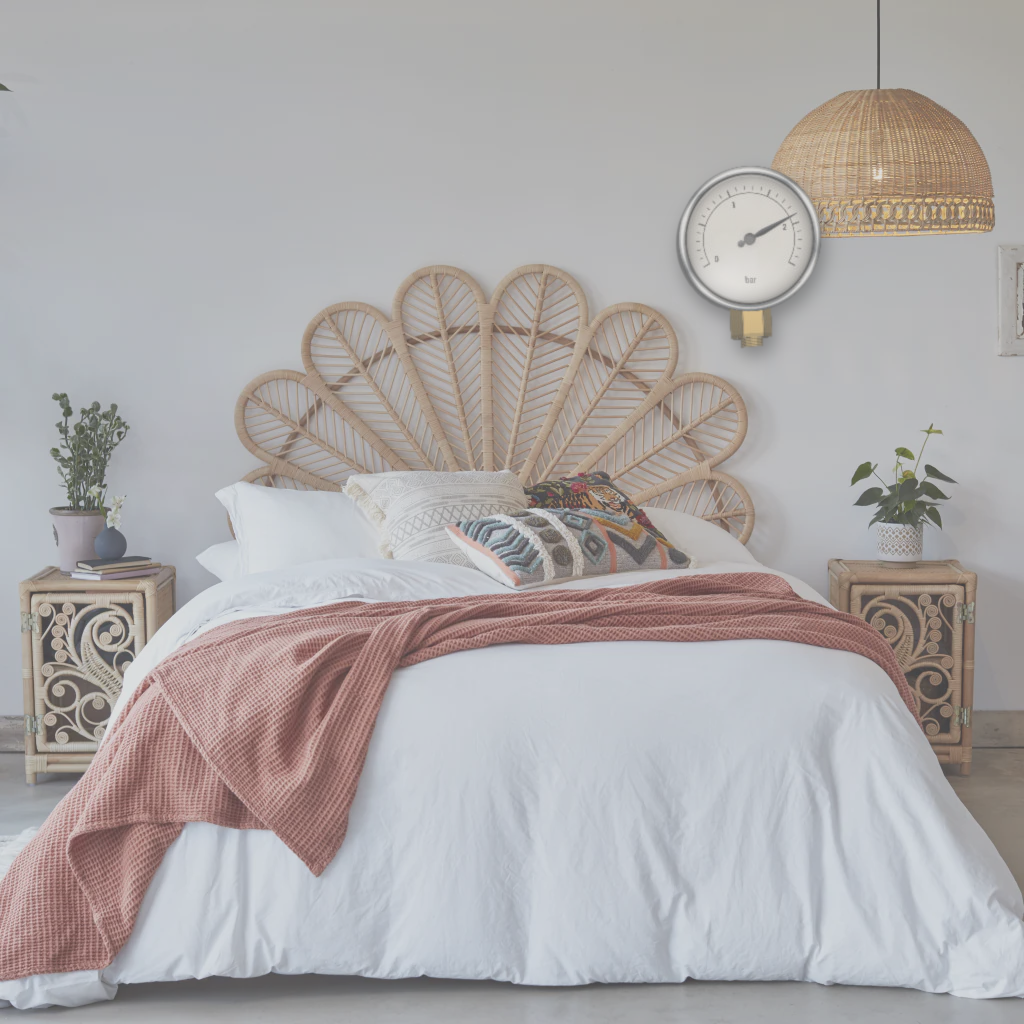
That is 1.9 bar
